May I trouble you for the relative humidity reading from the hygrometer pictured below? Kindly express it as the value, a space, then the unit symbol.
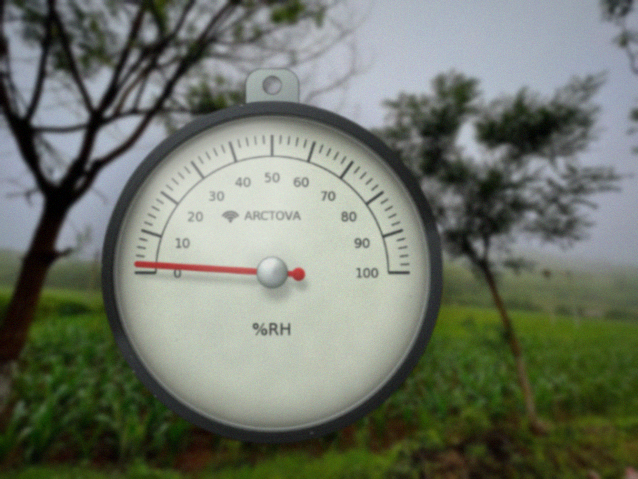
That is 2 %
